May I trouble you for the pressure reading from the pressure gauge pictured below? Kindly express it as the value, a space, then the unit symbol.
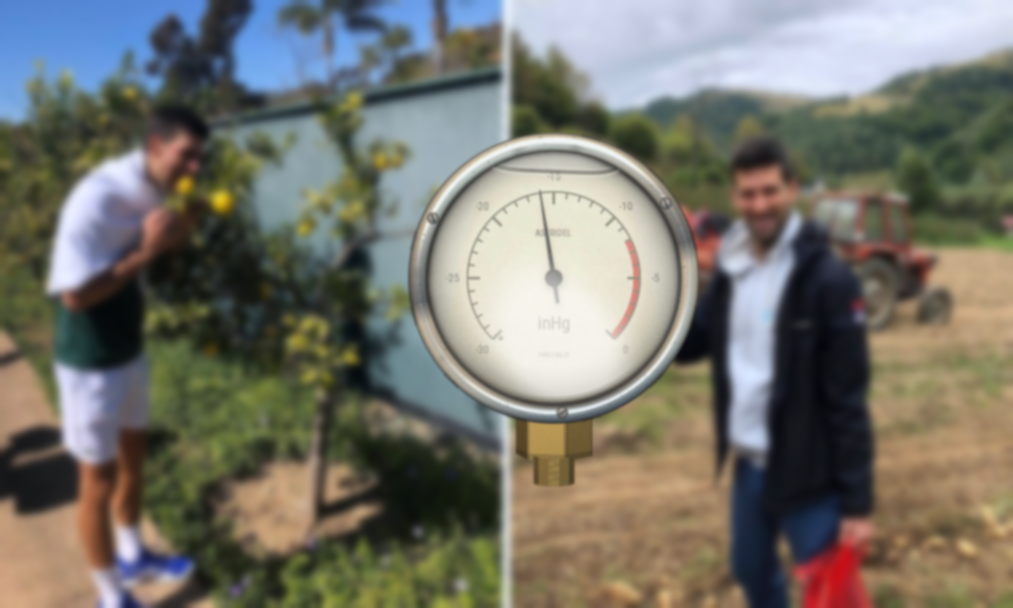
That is -16 inHg
